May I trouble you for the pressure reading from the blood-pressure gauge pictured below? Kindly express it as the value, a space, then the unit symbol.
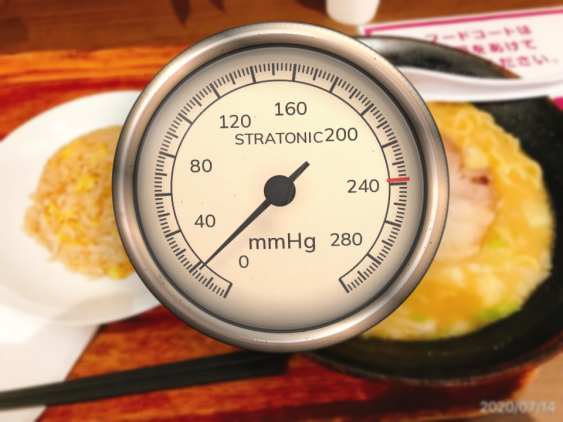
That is 18 mmHg
